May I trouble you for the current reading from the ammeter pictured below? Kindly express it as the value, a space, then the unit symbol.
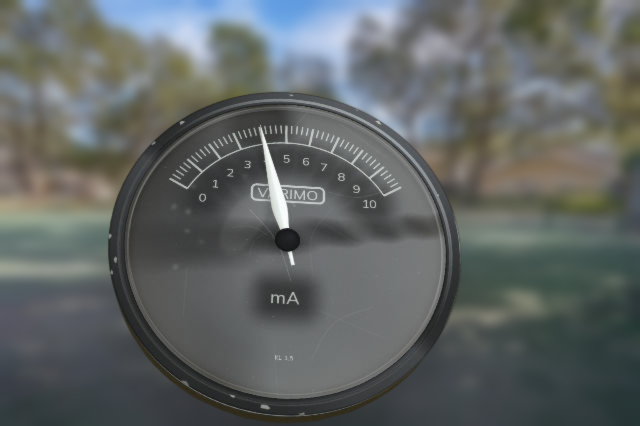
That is 4 mA
